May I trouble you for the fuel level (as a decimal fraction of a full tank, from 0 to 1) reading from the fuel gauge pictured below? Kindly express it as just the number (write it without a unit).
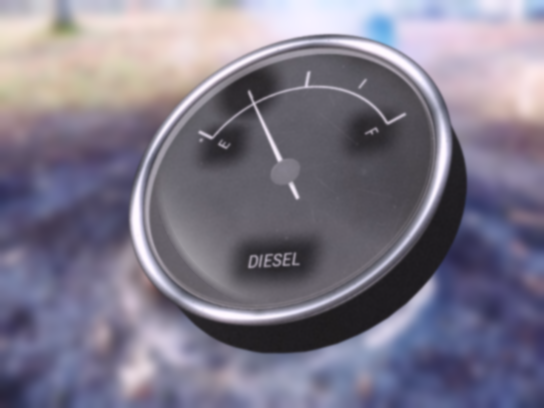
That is 0.25
